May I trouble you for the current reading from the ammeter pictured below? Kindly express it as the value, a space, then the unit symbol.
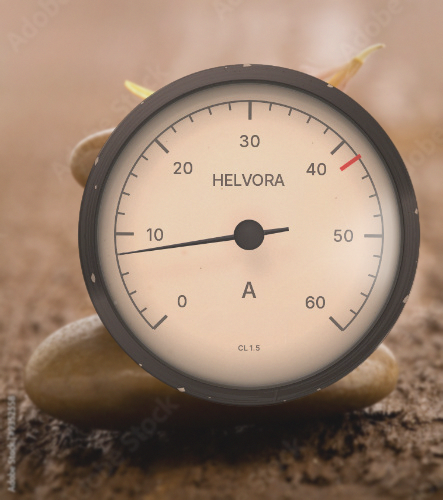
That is 8 A
